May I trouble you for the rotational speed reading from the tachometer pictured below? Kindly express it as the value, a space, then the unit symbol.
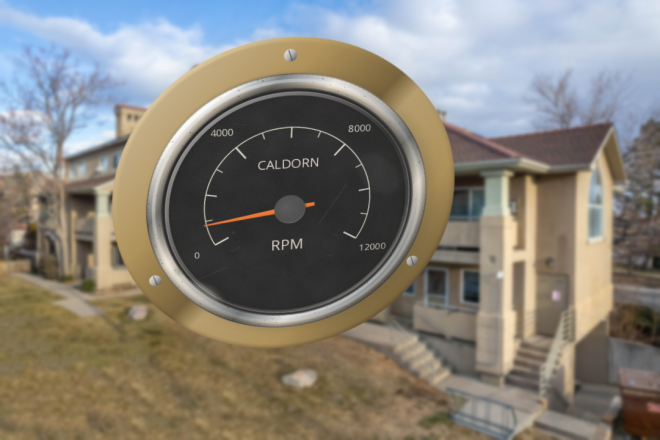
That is 1000 rpm
